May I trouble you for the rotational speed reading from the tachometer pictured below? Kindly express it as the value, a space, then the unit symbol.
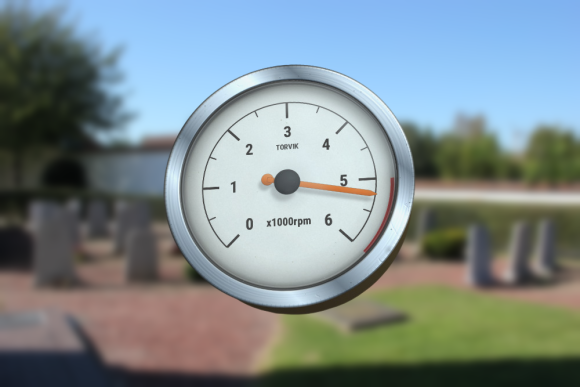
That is 5250 rpm
